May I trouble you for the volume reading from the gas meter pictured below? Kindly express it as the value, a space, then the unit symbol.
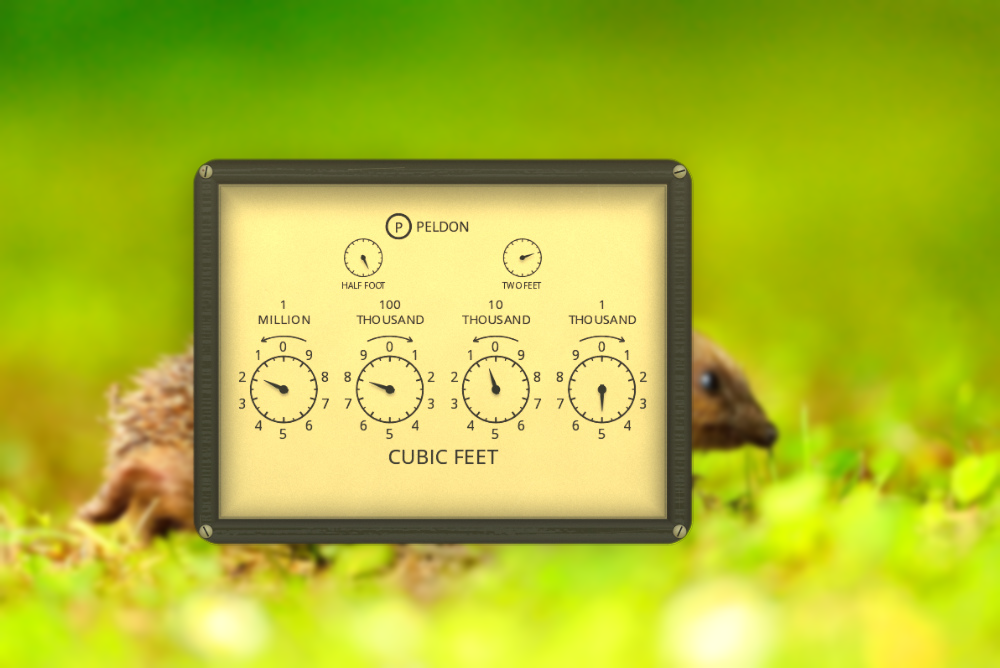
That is 180500 ft³
